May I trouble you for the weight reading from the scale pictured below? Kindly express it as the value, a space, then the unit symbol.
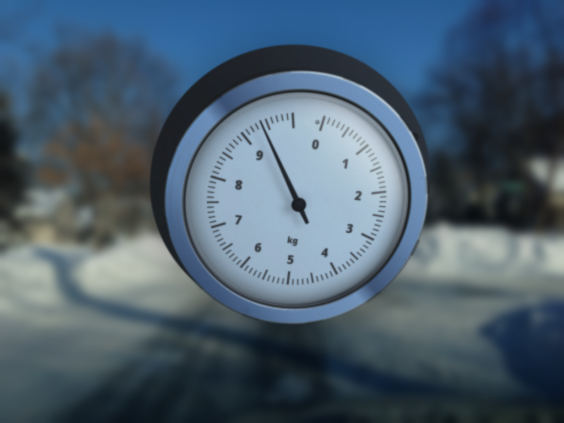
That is 9.4 kg
